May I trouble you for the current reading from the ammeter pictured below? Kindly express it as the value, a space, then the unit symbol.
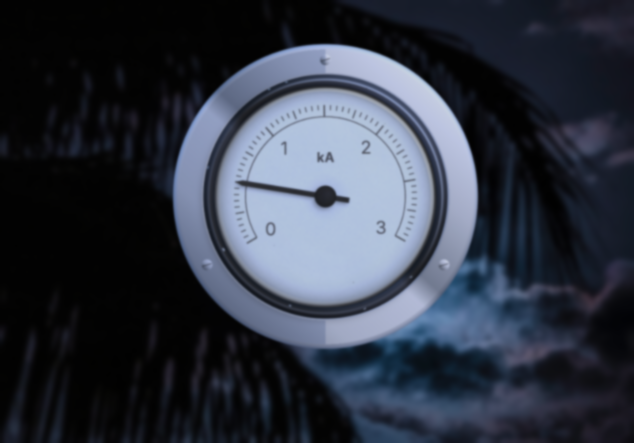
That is 0.5 kA
